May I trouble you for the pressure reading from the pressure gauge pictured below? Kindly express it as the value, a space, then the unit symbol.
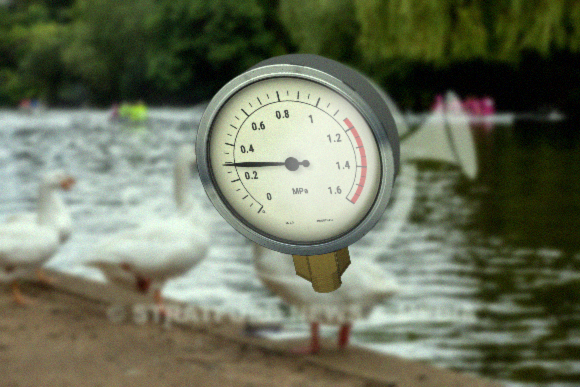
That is 0.3 MPa
